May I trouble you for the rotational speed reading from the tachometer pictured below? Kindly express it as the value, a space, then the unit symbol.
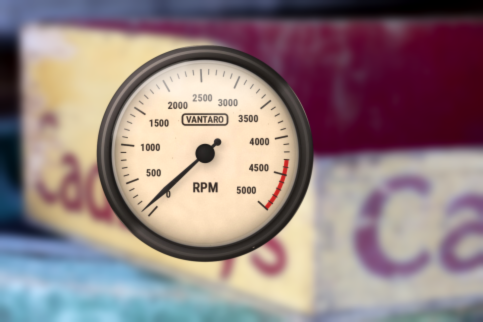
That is 100 rpm
